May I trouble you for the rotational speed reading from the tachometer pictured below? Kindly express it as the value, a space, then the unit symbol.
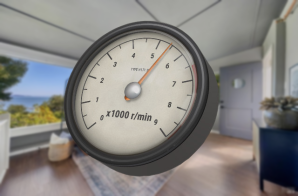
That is 5500 rpm
